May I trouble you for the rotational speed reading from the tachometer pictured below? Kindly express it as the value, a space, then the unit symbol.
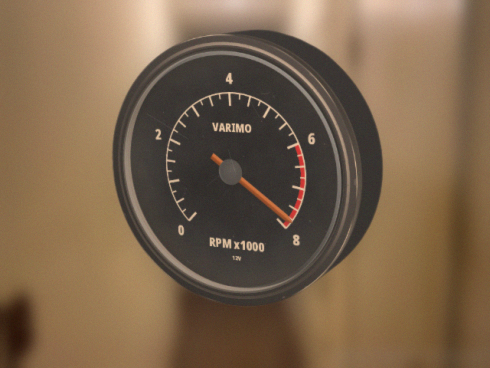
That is 7750 rpm
